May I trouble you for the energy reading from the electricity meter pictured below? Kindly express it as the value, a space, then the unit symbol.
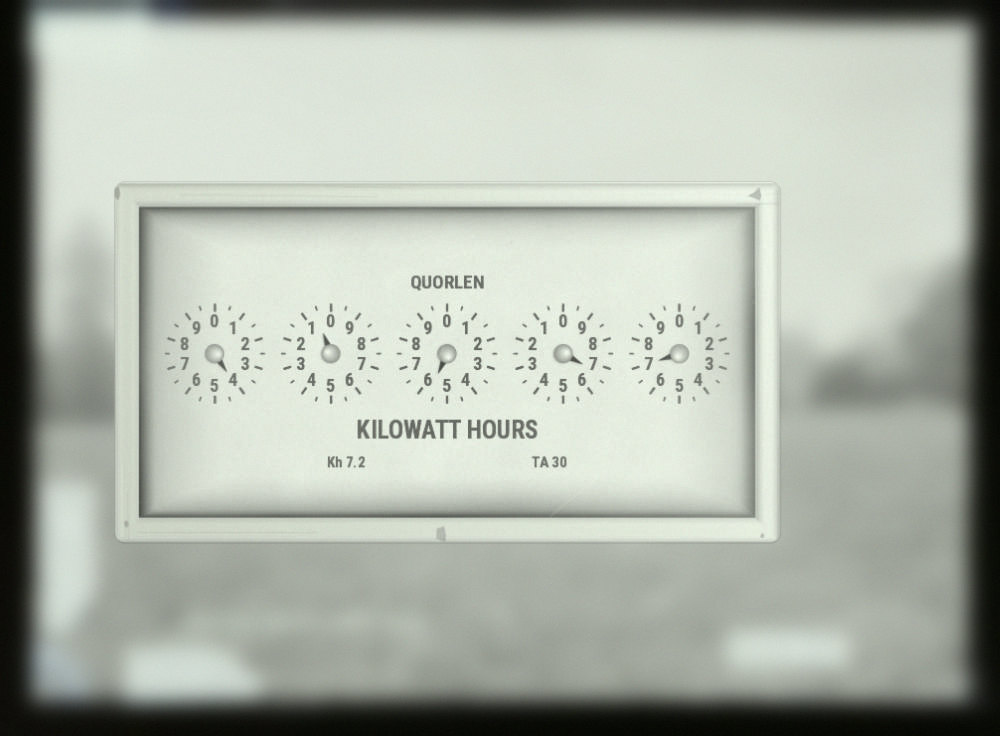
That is 40567 kWh
